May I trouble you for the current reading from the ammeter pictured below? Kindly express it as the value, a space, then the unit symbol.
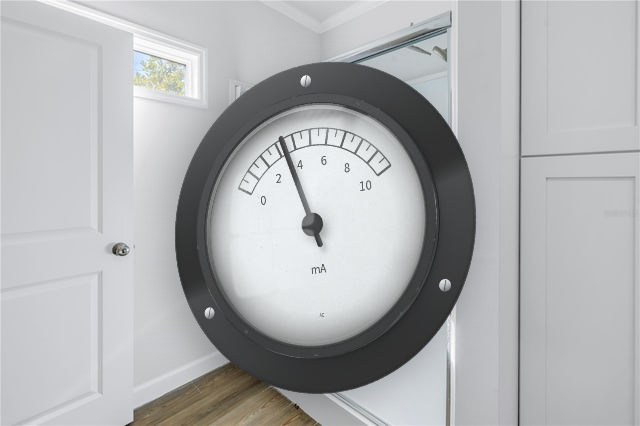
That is 3.5 mA
